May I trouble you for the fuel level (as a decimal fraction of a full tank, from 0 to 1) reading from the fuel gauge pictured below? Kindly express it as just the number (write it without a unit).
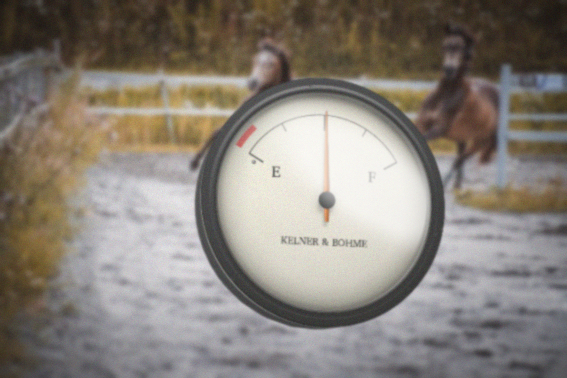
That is 0.5
